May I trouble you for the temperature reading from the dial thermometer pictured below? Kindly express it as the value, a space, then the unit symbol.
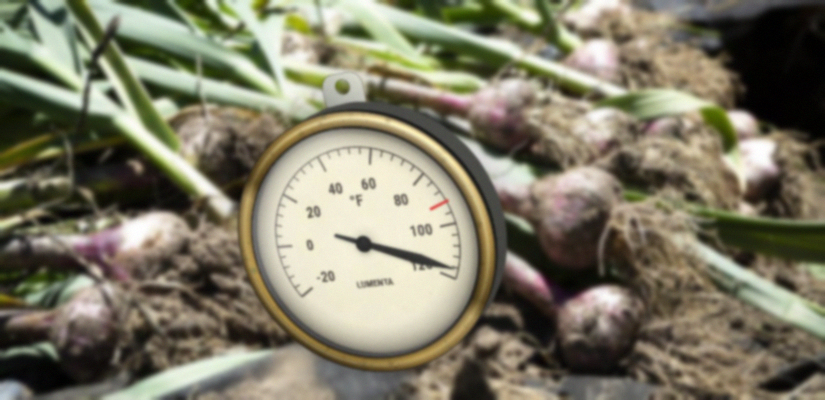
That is 116 °F
